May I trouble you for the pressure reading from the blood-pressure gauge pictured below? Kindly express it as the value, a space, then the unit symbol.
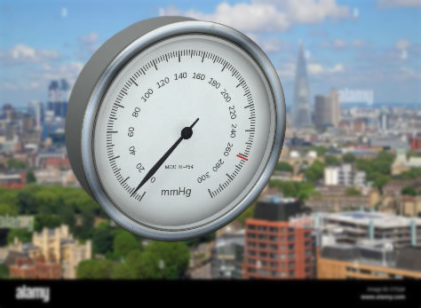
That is 10 mmHg
